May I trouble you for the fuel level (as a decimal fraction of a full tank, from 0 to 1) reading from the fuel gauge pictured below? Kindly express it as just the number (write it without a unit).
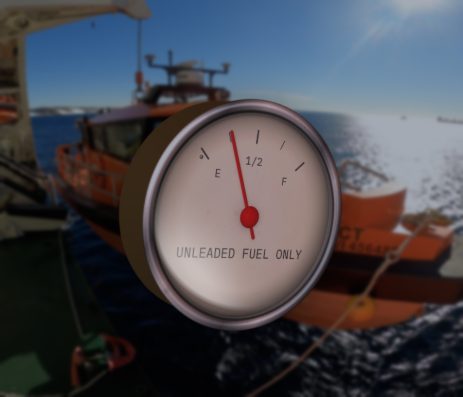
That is 0.25
